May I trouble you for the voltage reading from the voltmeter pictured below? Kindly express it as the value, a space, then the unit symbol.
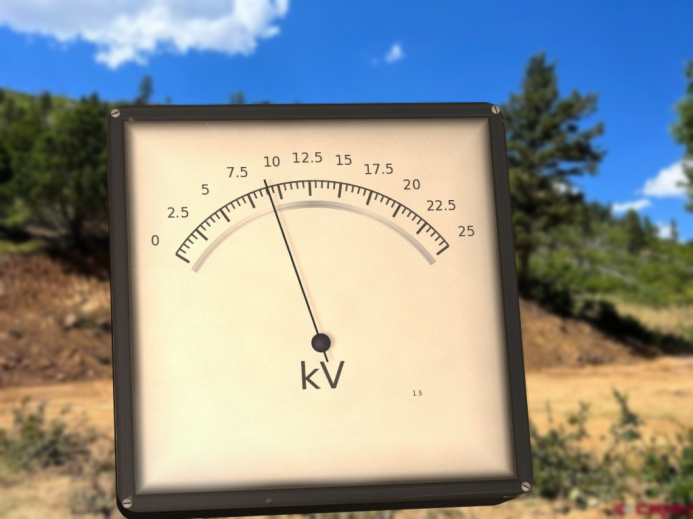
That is 9 kV
